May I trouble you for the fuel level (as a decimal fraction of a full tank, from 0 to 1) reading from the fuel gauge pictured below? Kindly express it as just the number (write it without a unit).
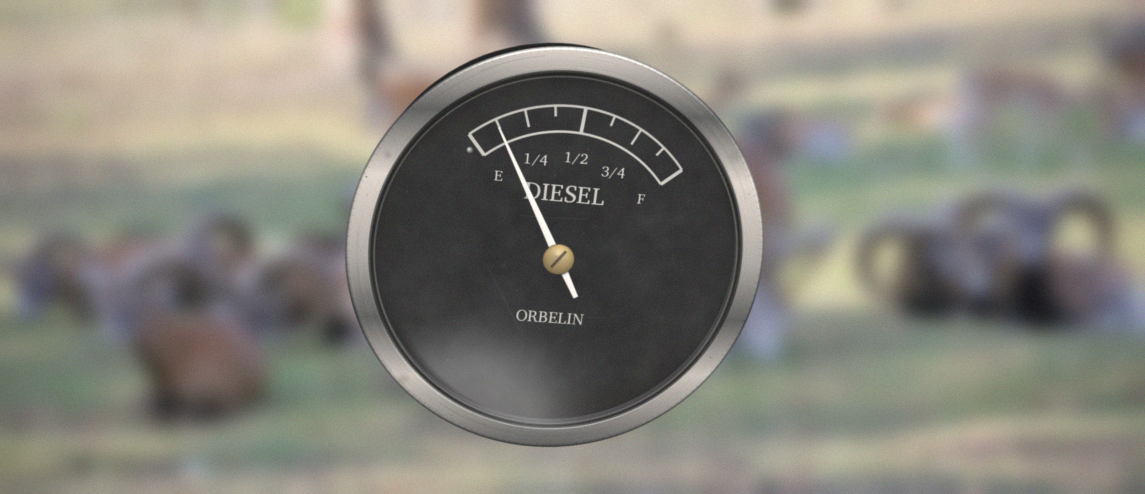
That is 0.125
